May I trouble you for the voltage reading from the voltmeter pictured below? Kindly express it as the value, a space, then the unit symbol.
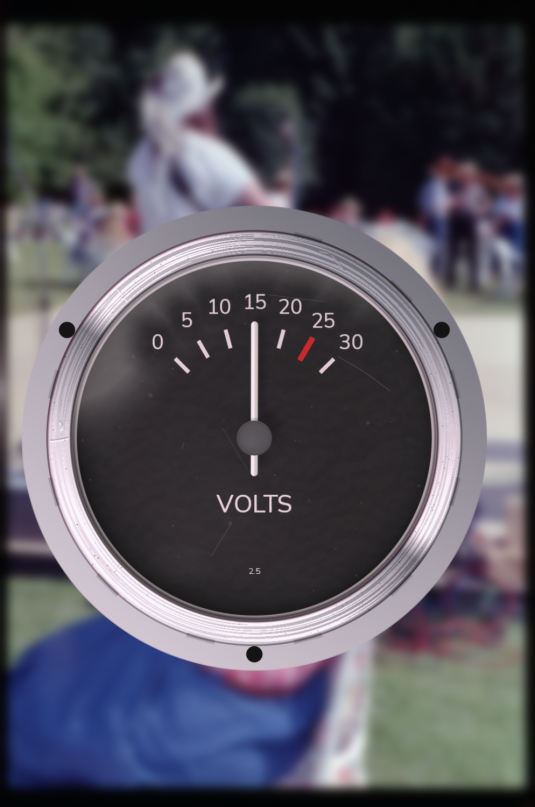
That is 15 V
